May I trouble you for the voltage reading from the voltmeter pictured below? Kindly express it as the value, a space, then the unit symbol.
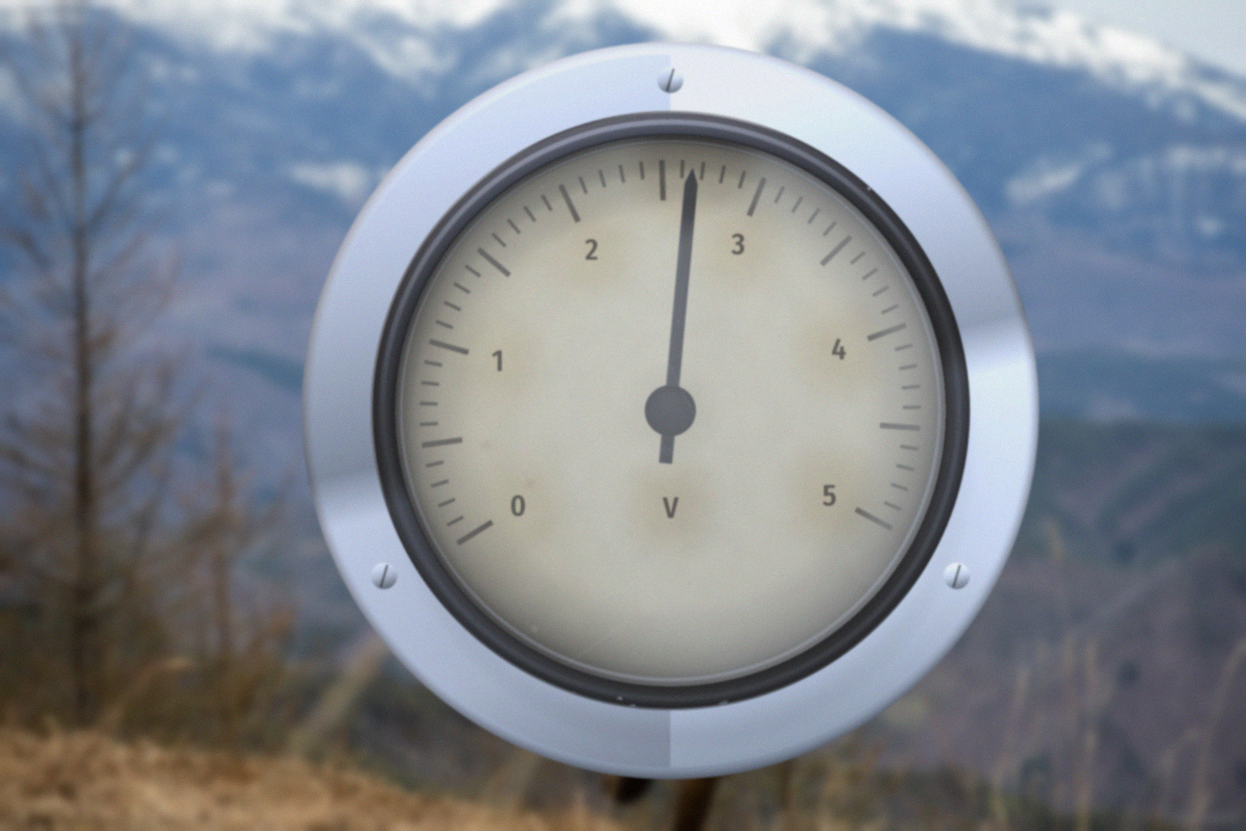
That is 2.65 V
